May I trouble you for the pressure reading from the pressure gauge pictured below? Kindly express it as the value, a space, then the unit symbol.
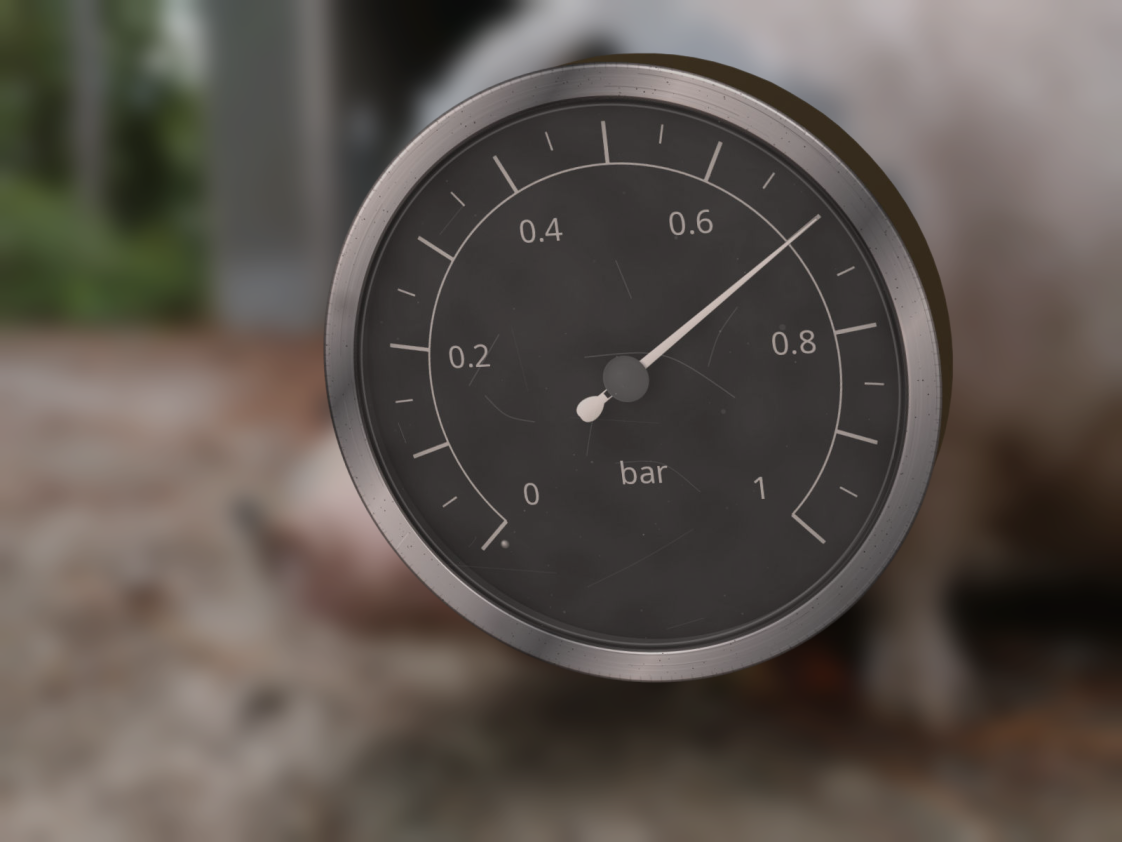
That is 0.7 bar
